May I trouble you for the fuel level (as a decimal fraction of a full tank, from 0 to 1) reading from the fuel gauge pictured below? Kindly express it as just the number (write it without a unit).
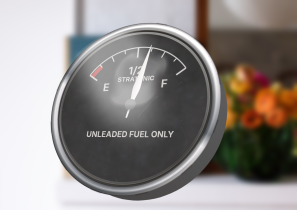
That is 0.625
